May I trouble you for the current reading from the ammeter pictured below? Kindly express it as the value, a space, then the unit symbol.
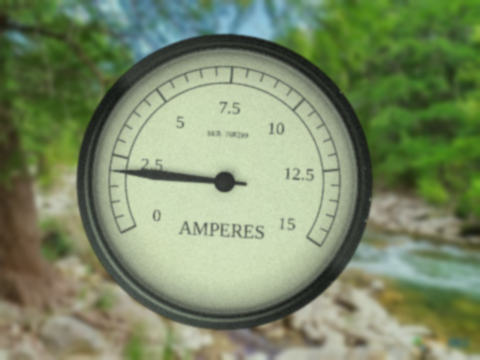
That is 2 A
